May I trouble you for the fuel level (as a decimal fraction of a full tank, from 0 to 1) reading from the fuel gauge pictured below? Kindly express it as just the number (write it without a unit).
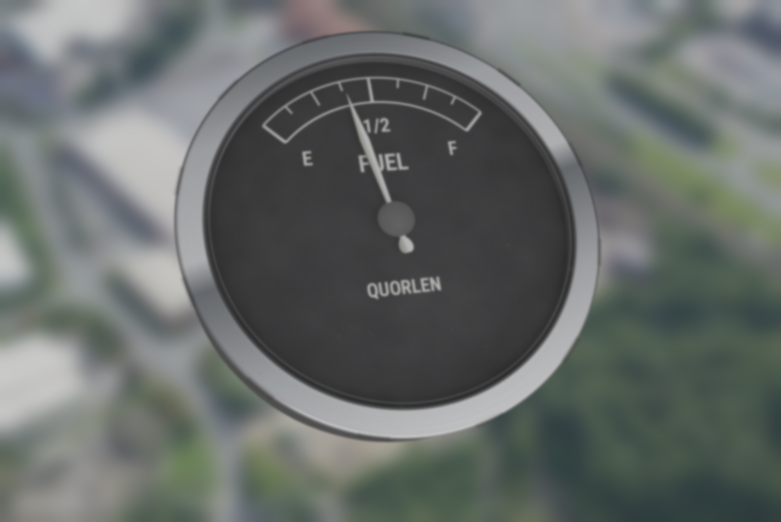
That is 0.375
